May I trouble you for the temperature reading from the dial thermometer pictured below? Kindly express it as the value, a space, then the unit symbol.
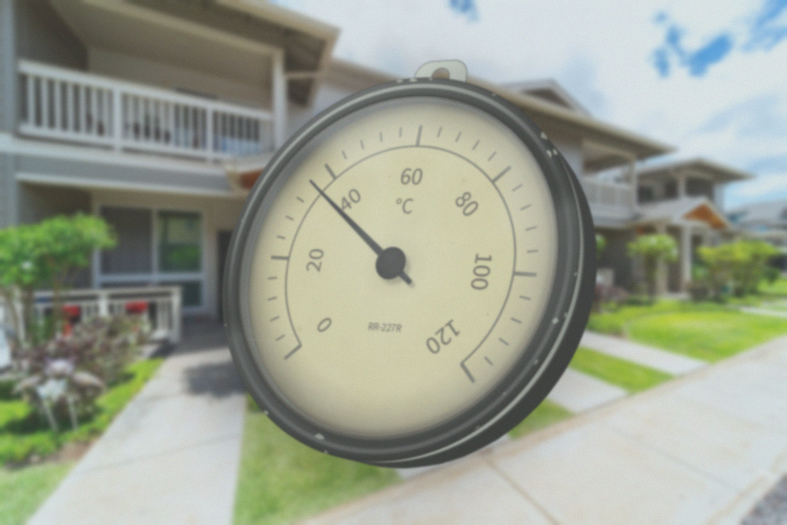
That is 36 °C
